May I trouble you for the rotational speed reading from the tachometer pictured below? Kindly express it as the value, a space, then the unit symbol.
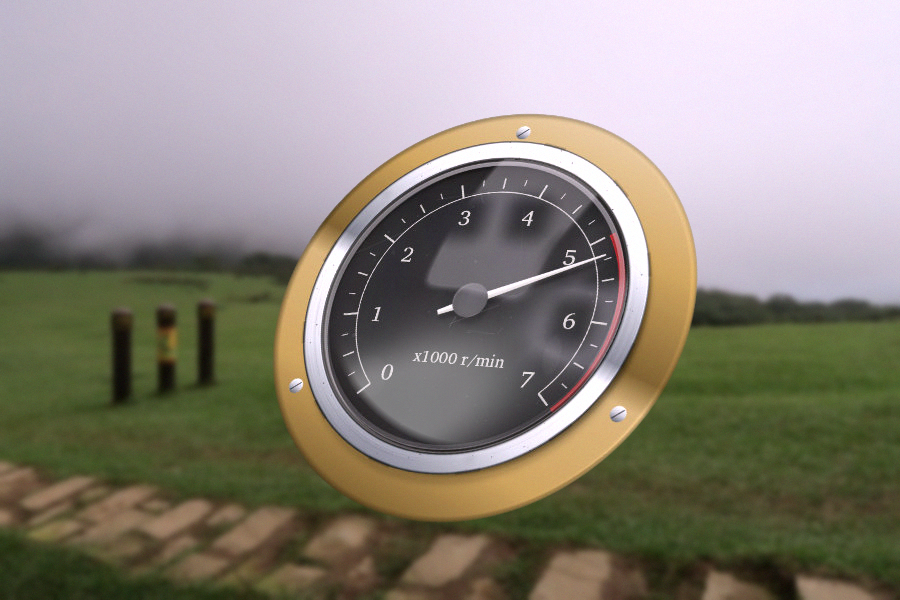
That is 5250 rpm
